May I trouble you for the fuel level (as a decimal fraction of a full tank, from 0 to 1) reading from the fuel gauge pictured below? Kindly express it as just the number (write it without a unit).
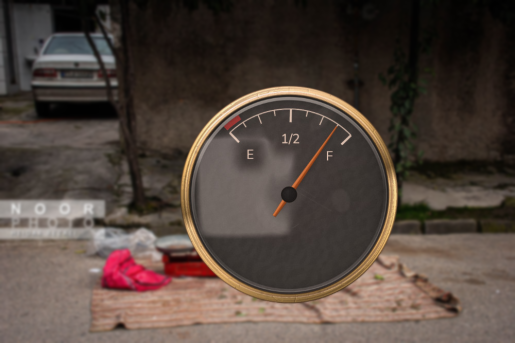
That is 0.875
